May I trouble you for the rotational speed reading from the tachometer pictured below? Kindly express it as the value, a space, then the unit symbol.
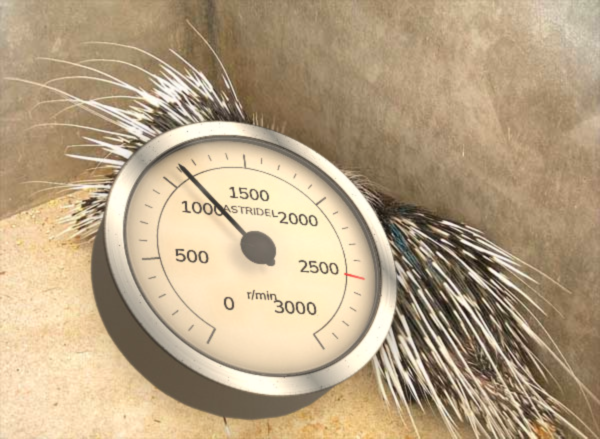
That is 1100 rpm
